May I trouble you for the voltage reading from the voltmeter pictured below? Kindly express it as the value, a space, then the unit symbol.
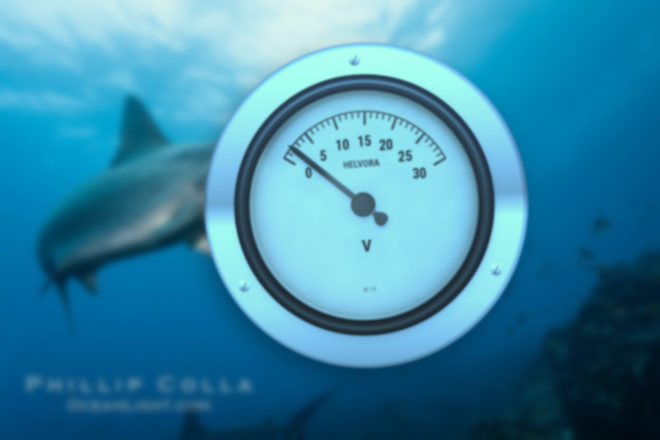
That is 2 V
